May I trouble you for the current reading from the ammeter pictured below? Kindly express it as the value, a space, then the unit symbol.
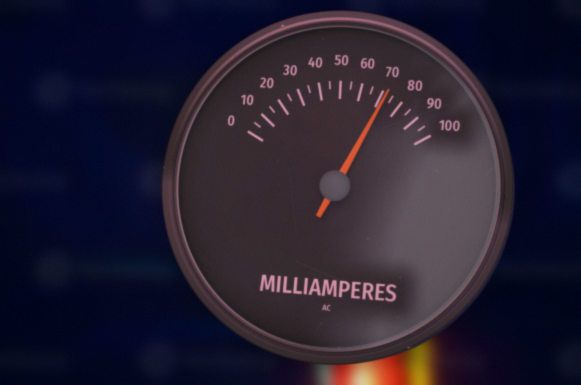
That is 72.5 mA
